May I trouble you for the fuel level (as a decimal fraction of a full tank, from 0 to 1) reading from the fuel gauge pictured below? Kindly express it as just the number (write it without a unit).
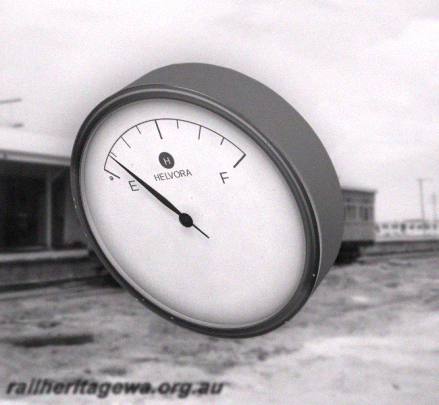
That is 0.125
